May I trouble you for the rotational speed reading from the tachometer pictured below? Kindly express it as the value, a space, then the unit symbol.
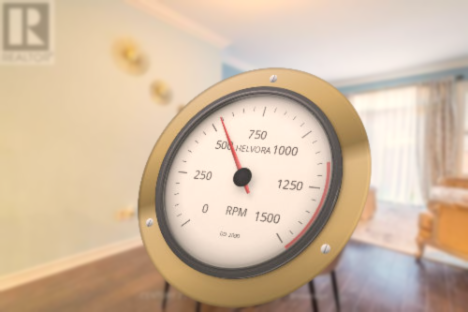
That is 550 rpm
